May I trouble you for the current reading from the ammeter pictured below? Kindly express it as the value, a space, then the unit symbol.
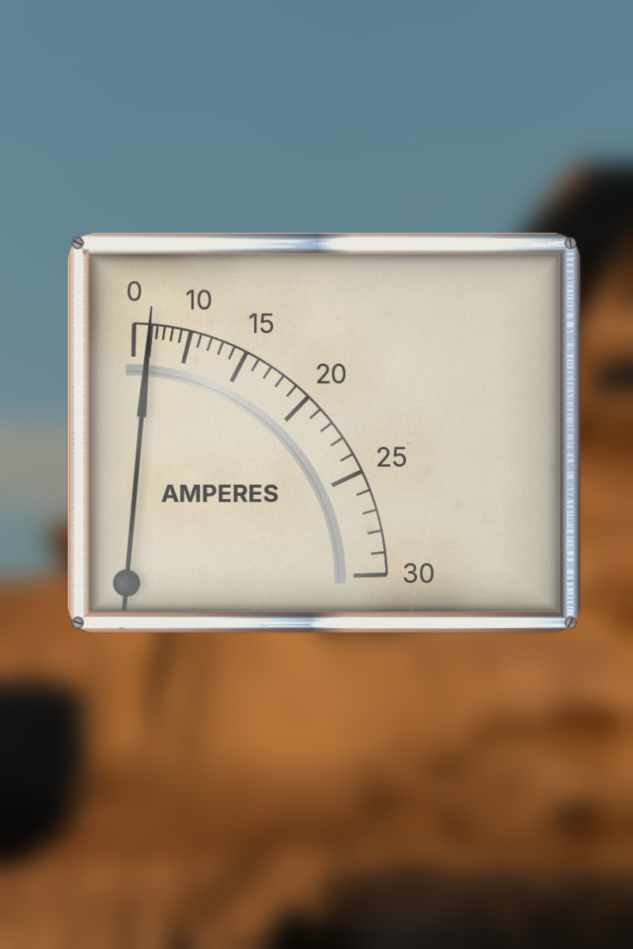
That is 5 A
